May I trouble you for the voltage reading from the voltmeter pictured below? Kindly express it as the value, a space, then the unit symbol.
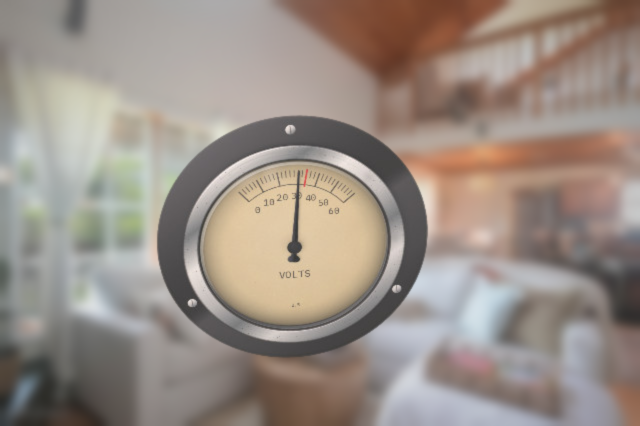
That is 30 V
